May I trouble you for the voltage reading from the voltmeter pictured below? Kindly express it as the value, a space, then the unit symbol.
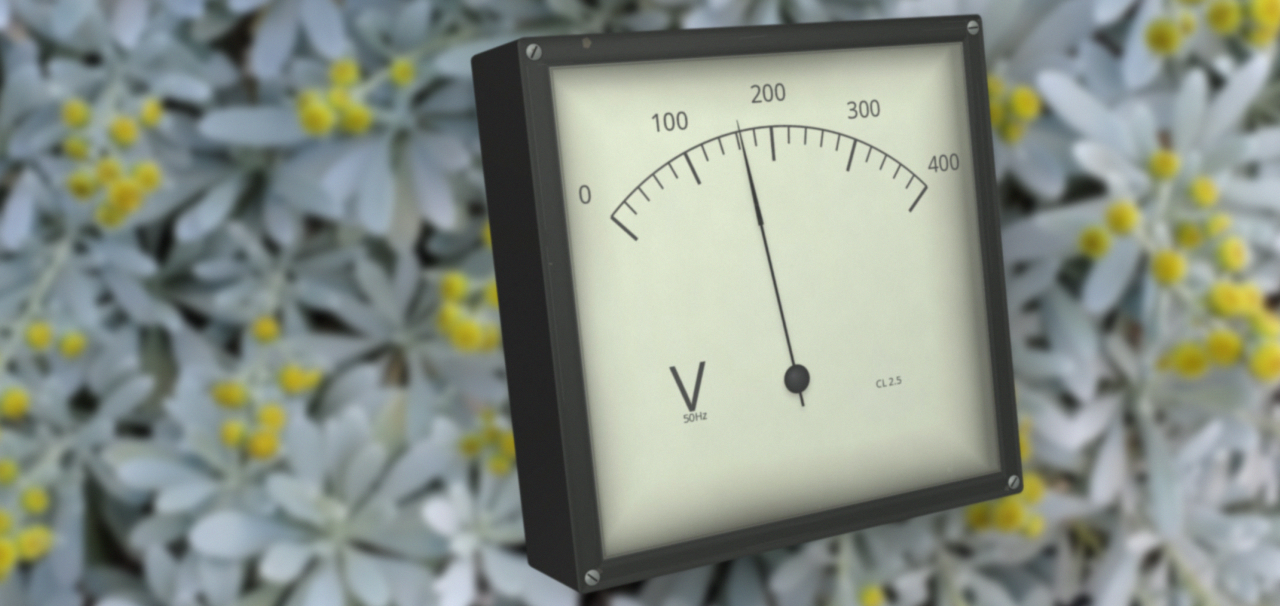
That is 160 V
